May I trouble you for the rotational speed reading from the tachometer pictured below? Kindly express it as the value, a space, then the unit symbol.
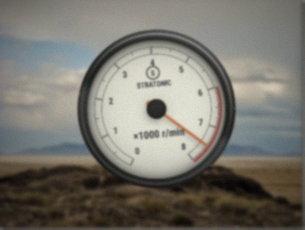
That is 7500 rpm
